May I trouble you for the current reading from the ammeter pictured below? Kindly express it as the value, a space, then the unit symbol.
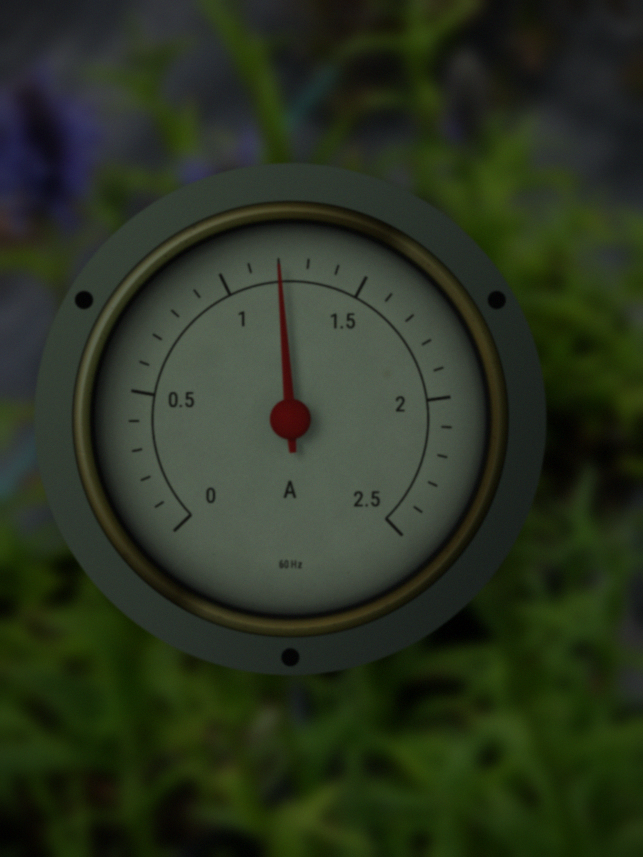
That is 1.2 A
